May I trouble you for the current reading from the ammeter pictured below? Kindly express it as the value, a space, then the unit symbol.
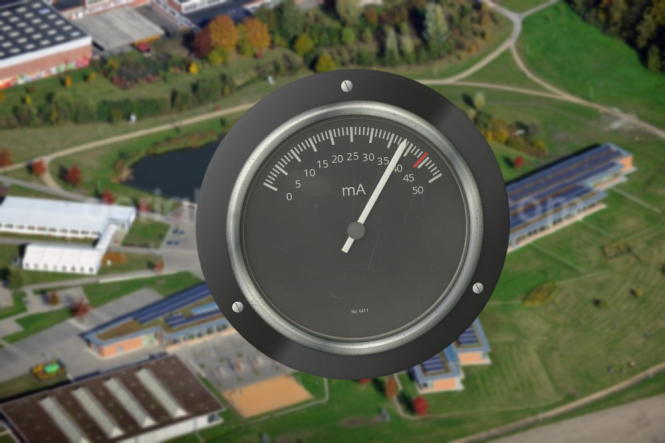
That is 38 mA
